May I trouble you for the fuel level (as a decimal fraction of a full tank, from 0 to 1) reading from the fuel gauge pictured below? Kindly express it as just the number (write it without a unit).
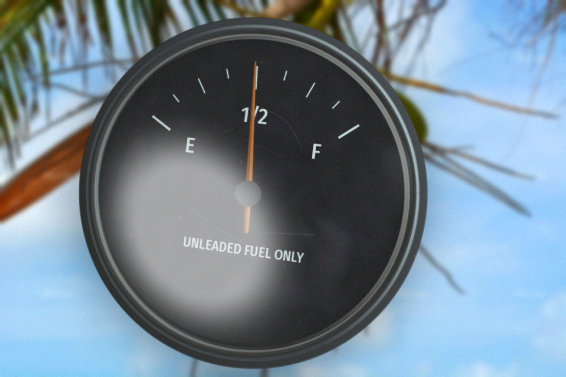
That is 0.5
